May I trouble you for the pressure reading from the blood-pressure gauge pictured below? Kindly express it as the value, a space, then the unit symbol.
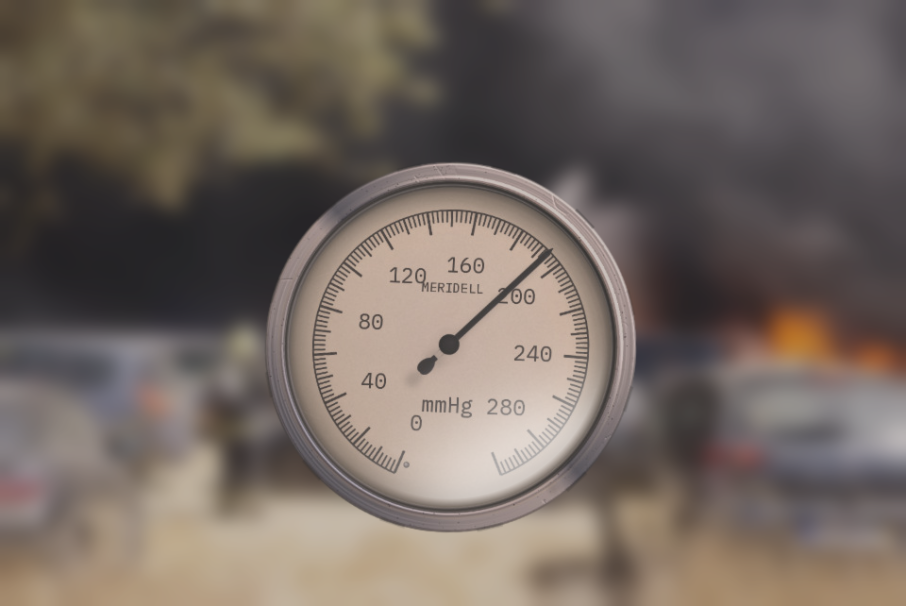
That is 194 mmHg
